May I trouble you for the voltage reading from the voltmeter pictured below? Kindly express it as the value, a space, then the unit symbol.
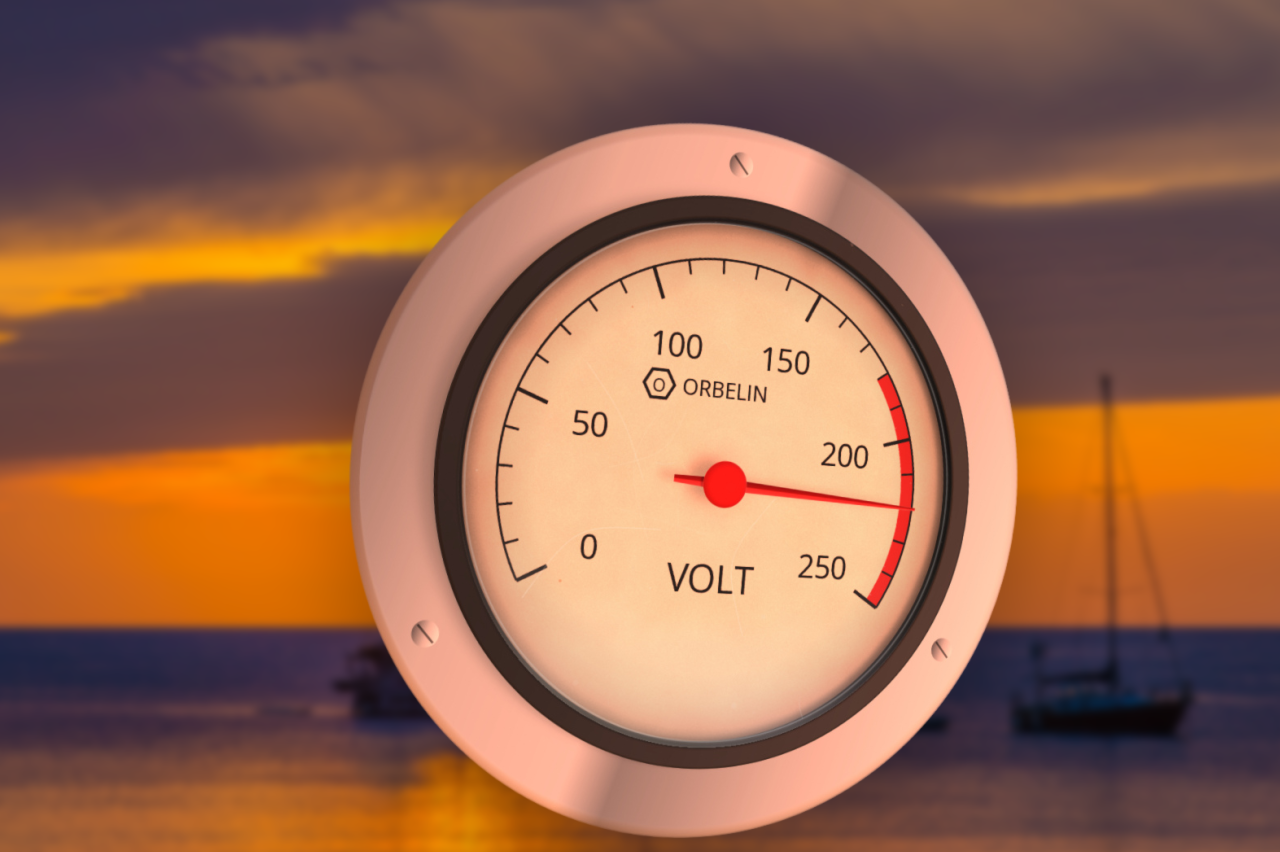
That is 220 V
